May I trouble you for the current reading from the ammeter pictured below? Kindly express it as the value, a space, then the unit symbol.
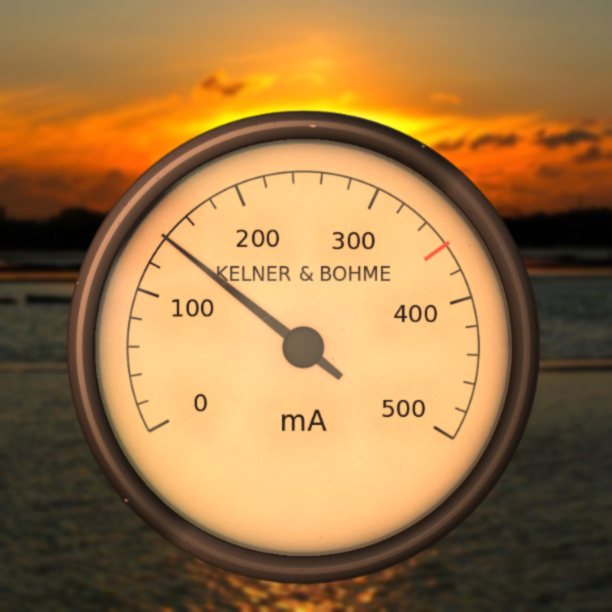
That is 140 mA
